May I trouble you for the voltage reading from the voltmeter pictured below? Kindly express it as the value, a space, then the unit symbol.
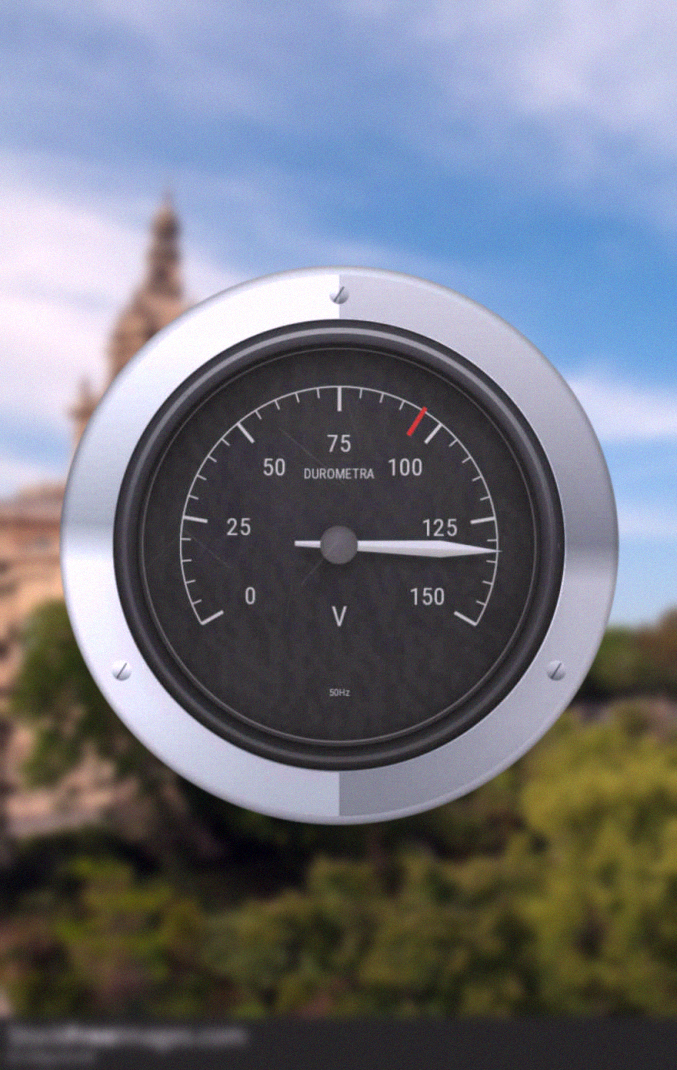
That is 132.5 V
